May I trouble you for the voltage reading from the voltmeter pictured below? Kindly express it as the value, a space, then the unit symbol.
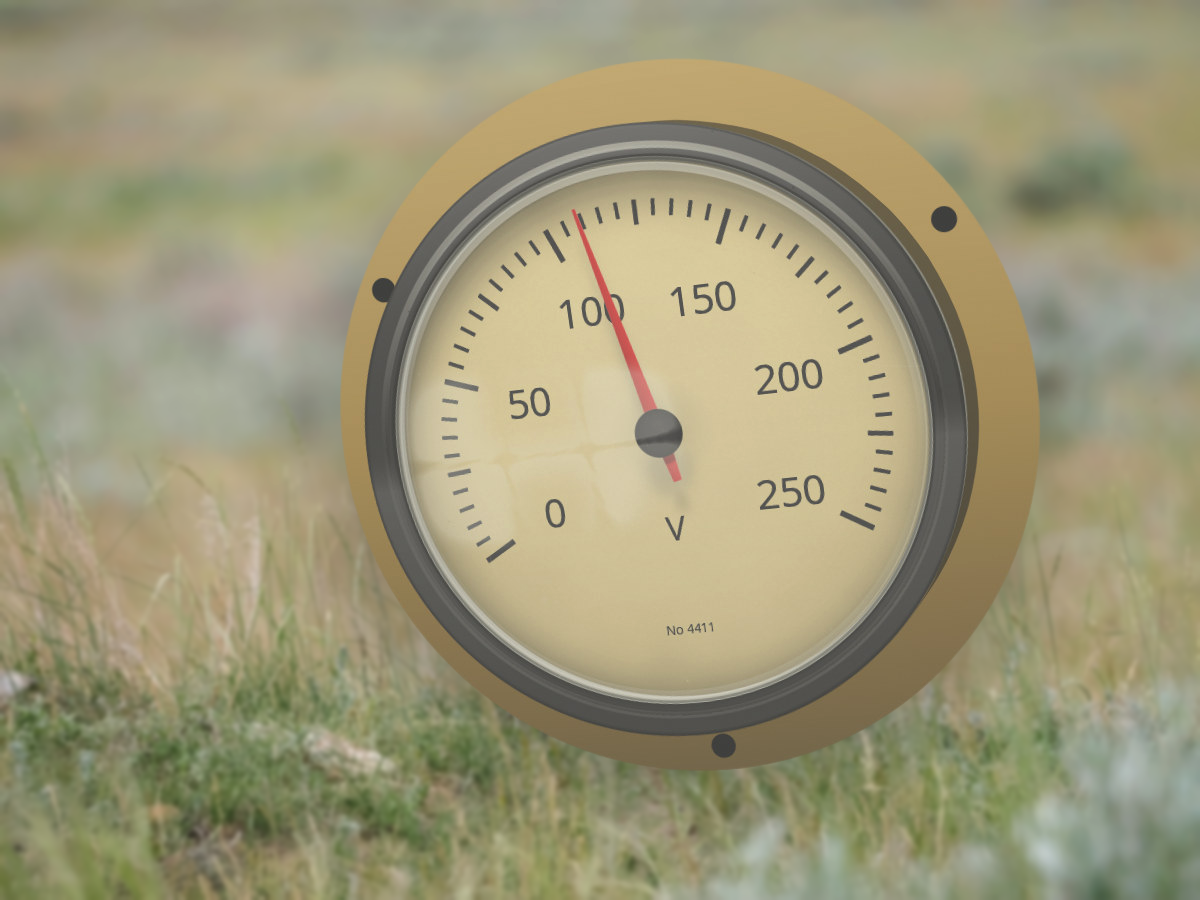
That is 110 V
